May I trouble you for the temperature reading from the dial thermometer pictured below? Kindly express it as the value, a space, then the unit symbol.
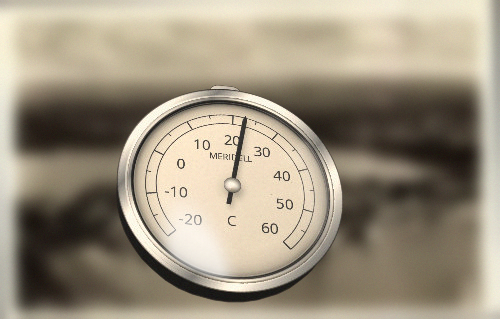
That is 22.5 °C
